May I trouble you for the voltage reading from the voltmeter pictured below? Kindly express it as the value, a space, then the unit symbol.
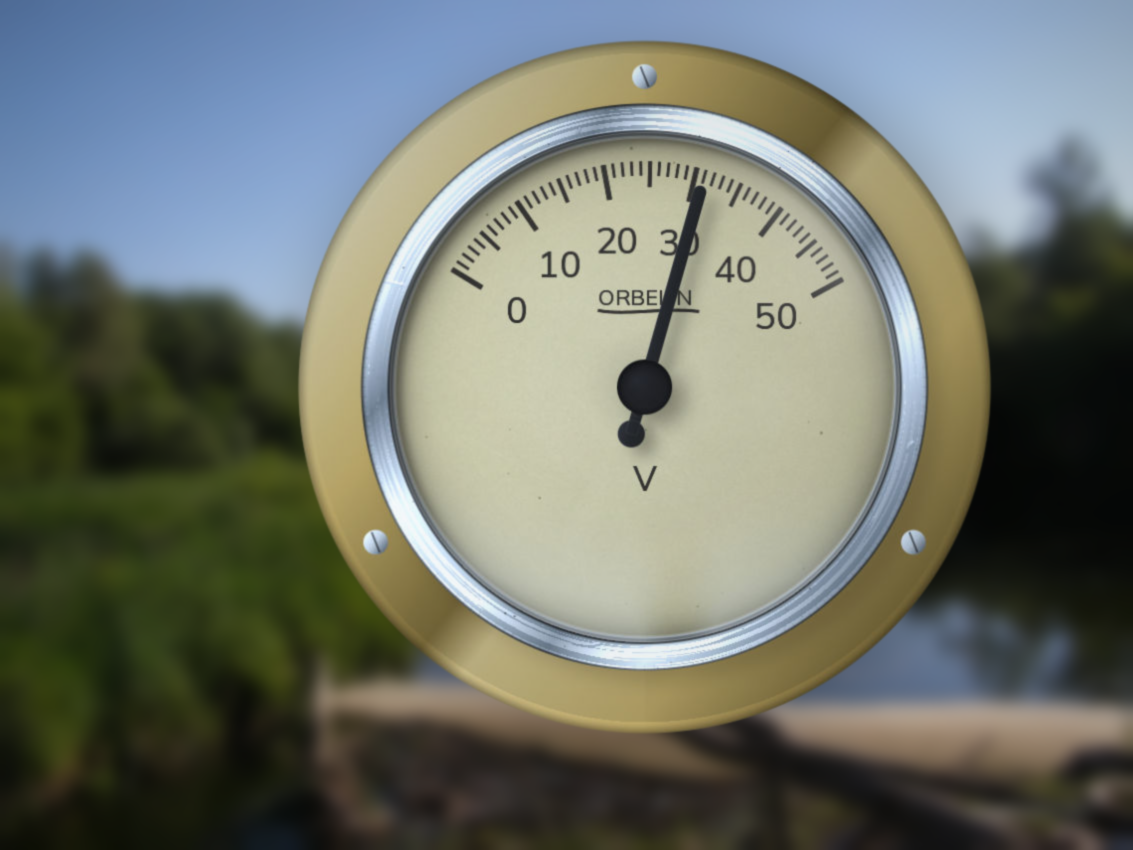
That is 31 V
